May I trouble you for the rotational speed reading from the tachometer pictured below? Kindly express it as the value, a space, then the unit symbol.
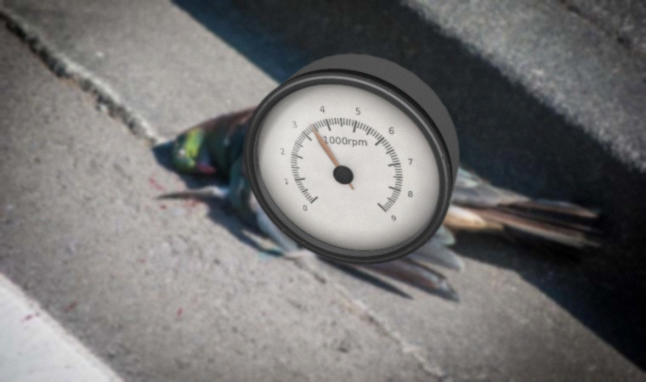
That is 3500 rpm
